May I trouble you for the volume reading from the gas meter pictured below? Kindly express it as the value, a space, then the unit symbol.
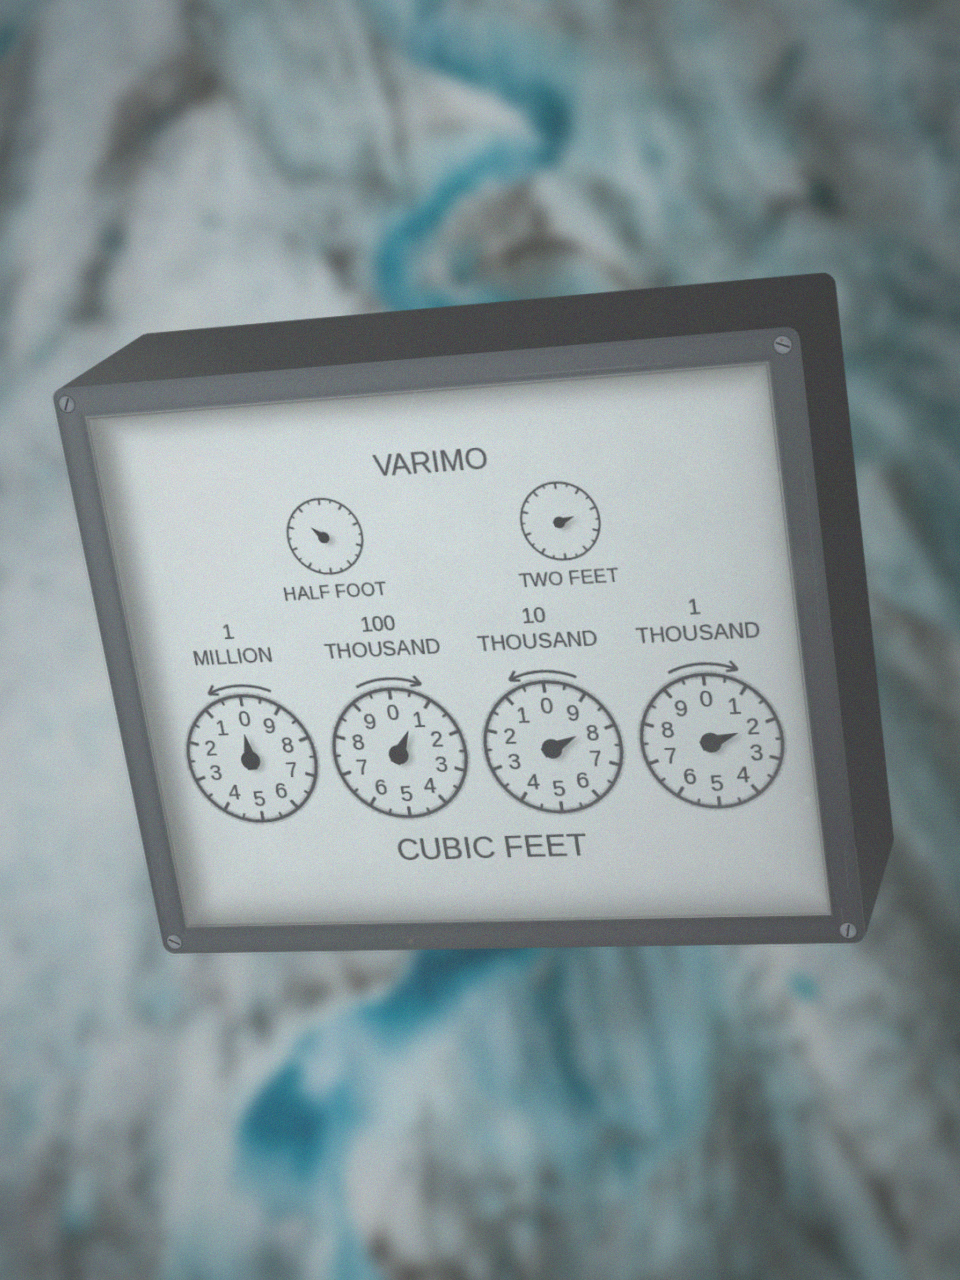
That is 8200 ft³
